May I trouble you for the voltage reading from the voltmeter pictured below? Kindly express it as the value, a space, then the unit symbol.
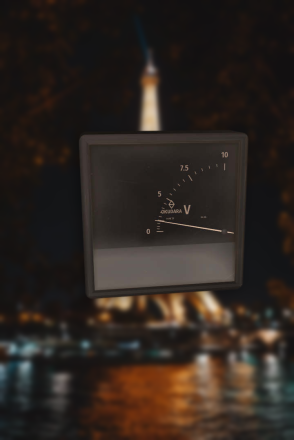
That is 2.5 V
